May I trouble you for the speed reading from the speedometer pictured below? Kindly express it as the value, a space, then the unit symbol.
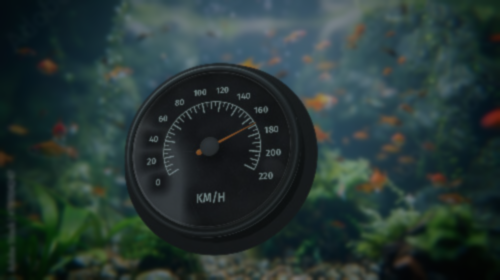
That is 170 km/h
